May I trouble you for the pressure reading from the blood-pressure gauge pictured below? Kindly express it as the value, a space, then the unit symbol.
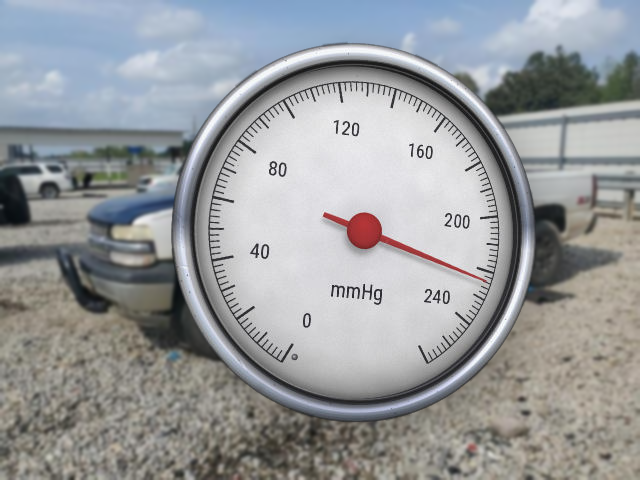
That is 224 mmHg
